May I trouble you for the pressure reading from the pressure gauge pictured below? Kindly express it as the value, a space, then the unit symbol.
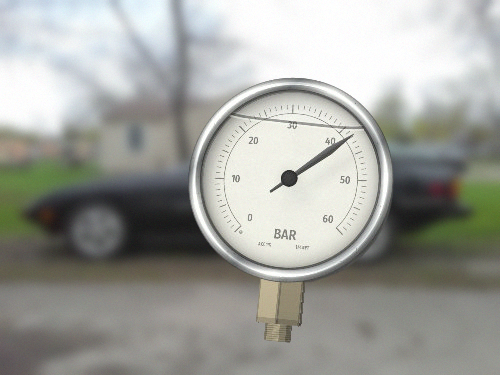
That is 42 bar
